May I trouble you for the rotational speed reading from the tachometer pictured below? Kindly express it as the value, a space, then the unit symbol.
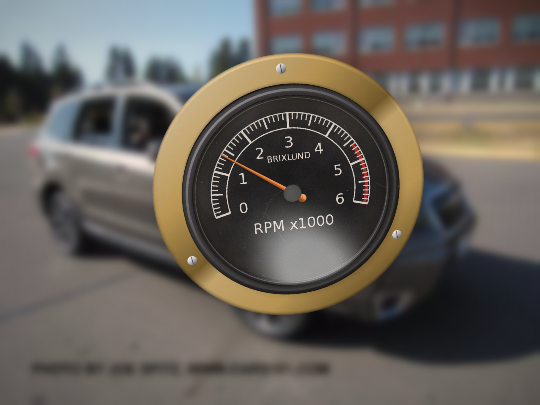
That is 1400 rpm
